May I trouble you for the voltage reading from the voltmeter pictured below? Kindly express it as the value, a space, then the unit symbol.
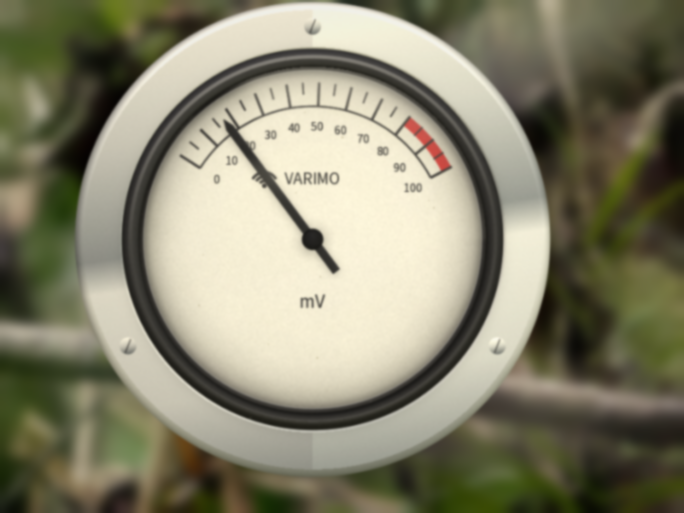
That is 17.5 mV
